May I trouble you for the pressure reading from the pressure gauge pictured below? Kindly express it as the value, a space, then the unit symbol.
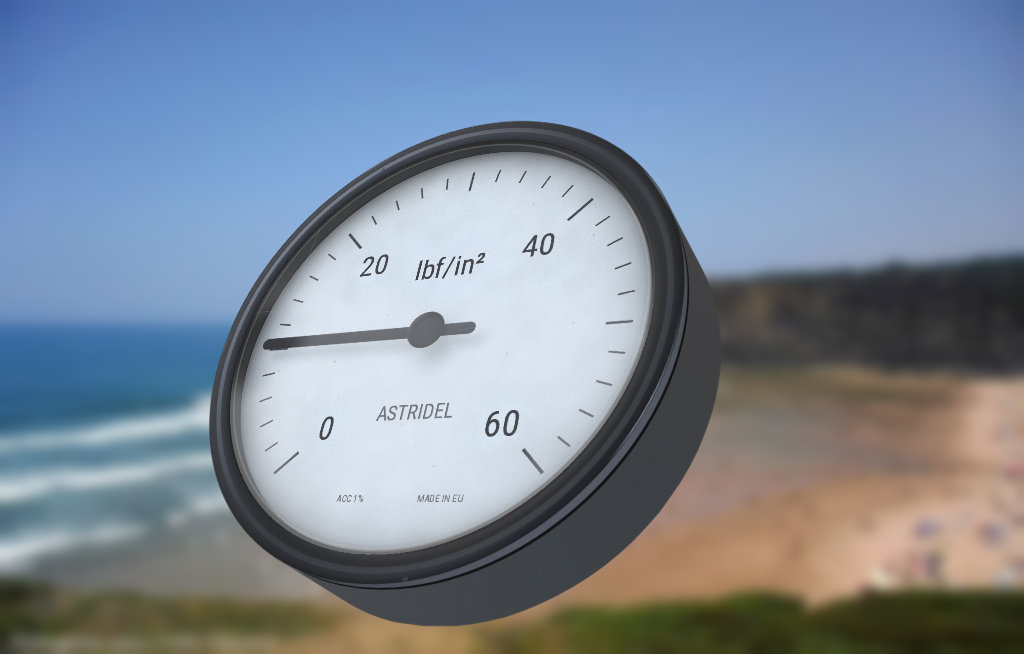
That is 10 psi
